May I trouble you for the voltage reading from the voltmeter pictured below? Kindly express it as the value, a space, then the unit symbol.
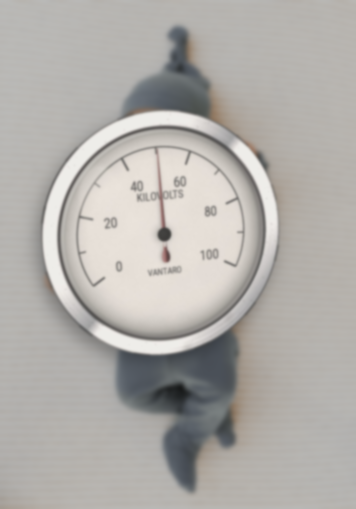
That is 50 kV
